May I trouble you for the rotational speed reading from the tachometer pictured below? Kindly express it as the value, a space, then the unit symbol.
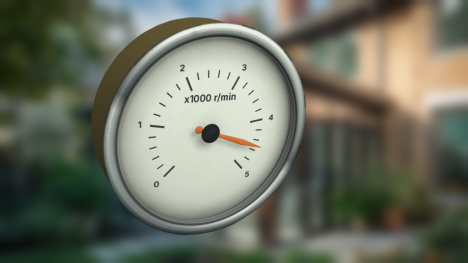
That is 4500 rpm
